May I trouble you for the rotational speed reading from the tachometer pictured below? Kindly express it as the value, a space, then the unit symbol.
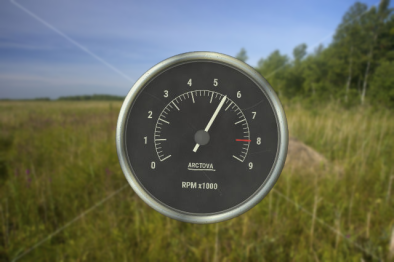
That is 5600 rpm
